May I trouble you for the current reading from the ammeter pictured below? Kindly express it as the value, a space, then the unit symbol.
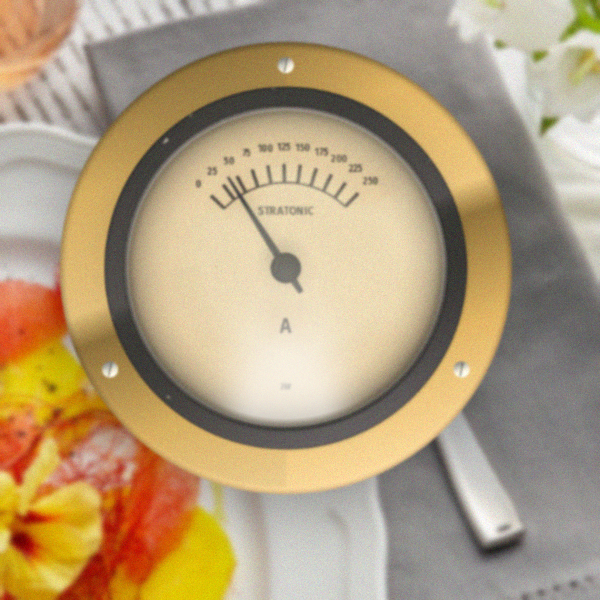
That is 37.5 A
